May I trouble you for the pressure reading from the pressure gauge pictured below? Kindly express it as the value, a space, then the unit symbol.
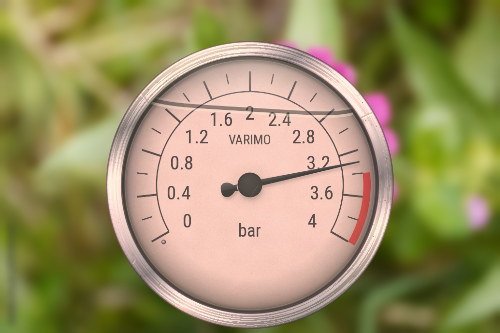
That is 3.3 bar
